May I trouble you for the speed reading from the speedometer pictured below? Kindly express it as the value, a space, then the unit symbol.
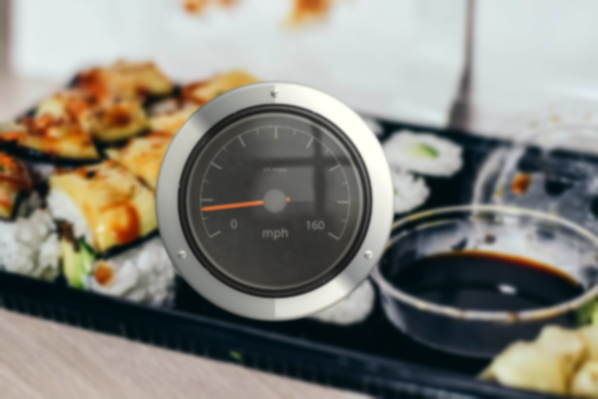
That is 15 mph
